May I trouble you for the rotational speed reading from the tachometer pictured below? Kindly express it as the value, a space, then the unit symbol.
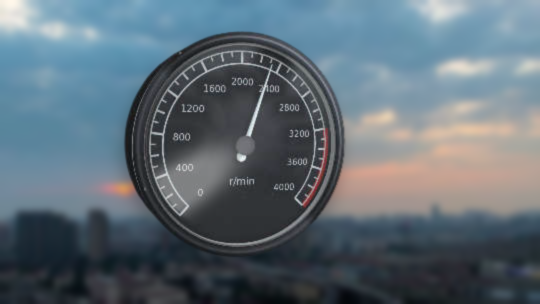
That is 2300 rpm
